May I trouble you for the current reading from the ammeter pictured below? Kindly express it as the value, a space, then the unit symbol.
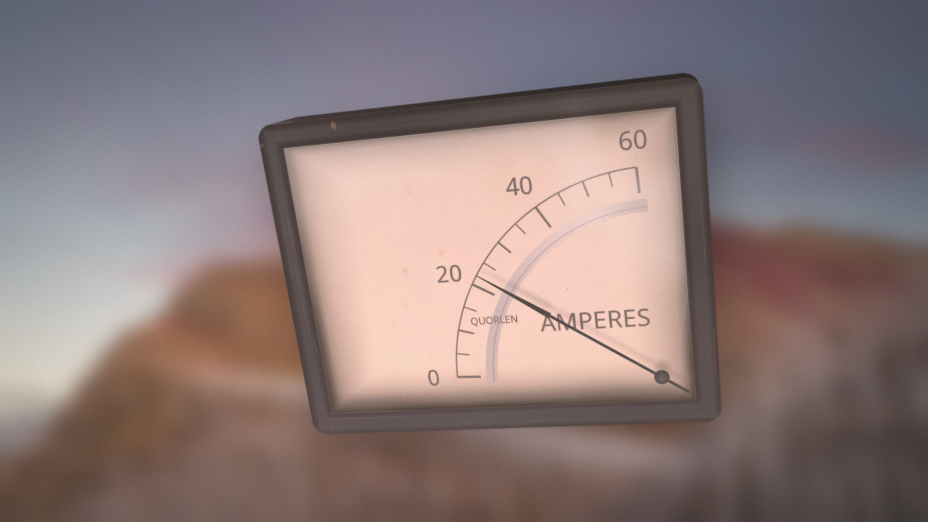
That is 22.5 A
